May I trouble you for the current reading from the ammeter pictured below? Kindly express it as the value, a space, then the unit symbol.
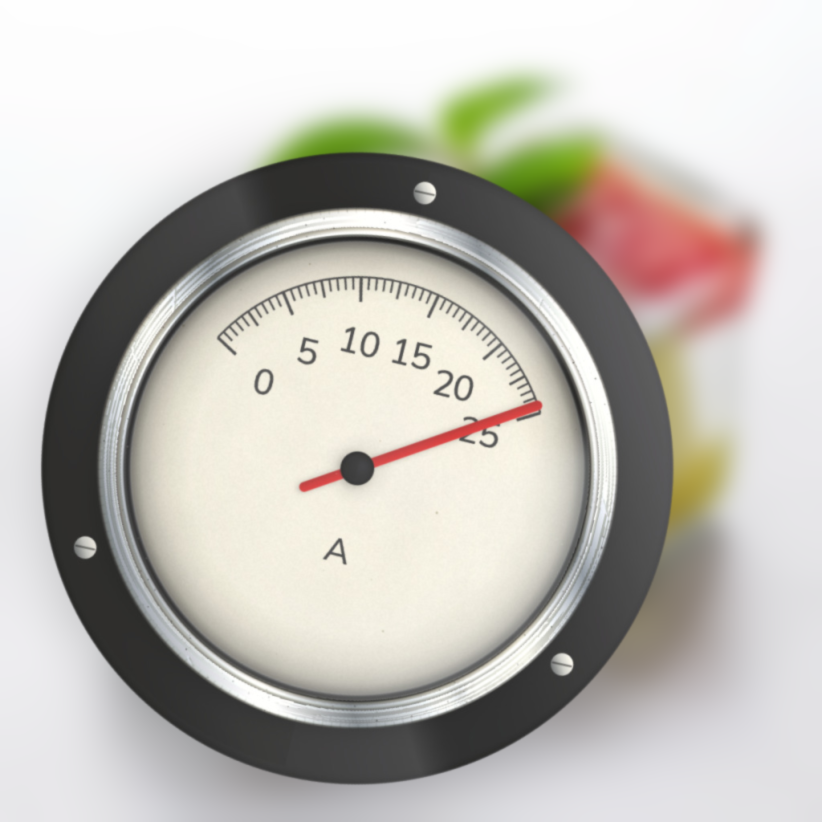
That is 24.5 A
